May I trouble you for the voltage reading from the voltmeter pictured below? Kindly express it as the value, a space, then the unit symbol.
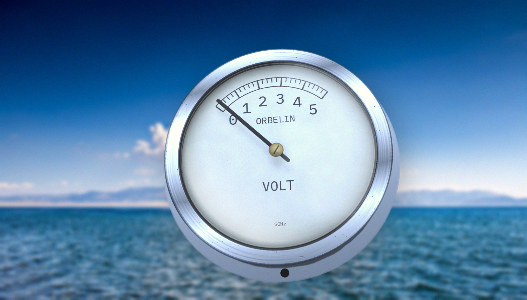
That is 0.2 V
